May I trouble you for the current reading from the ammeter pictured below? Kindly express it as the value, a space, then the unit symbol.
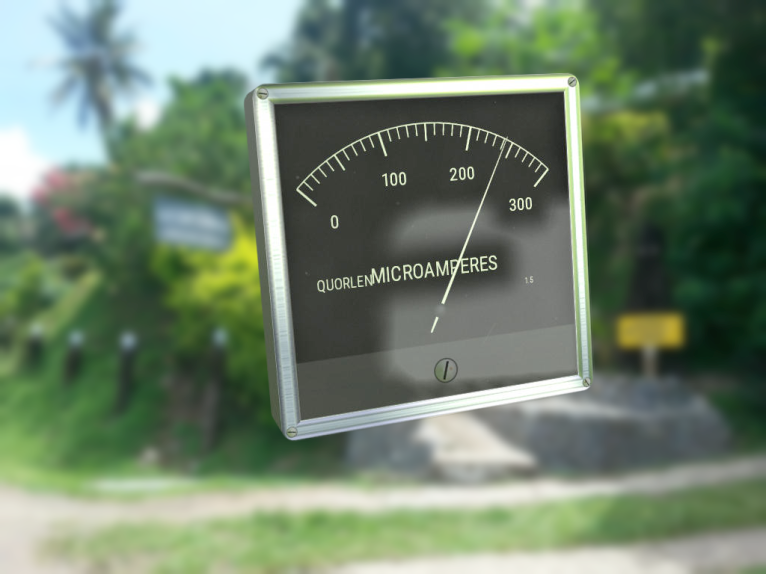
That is 240 µA
